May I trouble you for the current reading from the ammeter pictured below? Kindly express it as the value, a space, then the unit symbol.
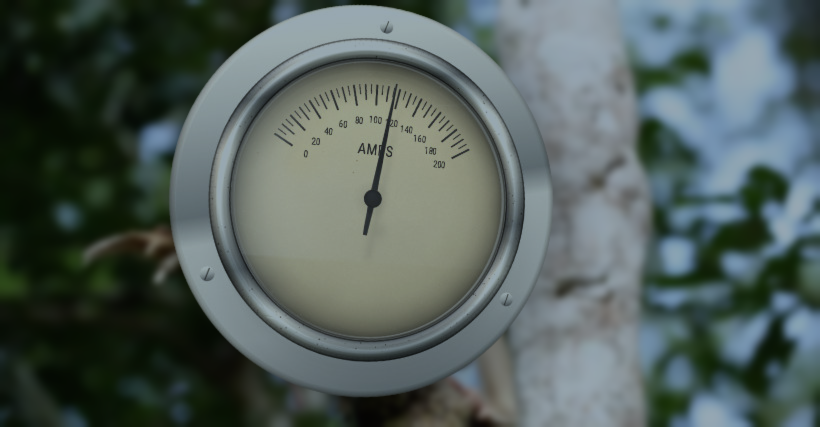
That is 115 A
